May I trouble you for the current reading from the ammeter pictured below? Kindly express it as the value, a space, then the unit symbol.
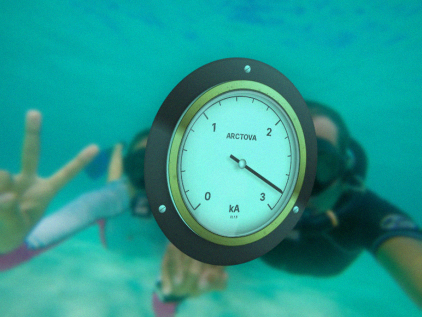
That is 2.8 kA
